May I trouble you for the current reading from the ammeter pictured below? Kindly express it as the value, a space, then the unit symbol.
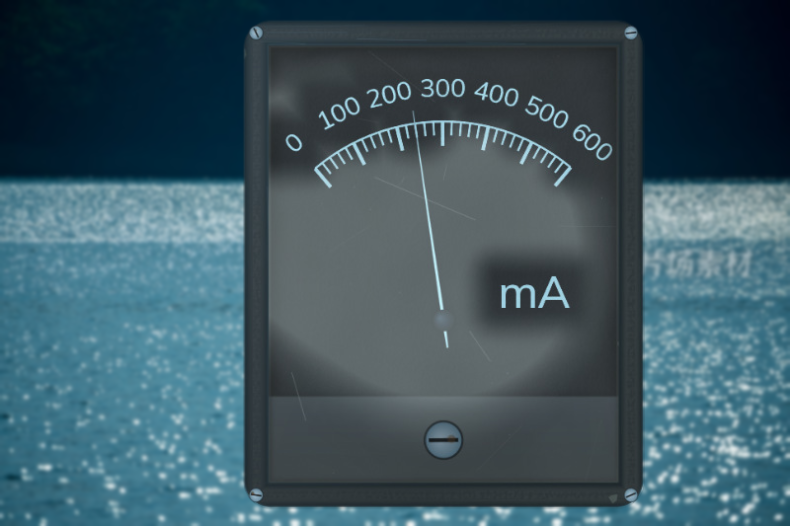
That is 240 mA
